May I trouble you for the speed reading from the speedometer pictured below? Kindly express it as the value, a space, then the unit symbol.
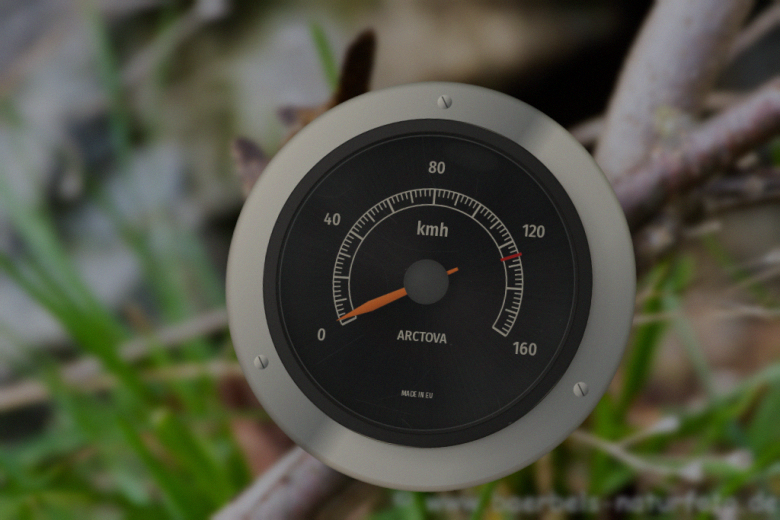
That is 2 km/h
